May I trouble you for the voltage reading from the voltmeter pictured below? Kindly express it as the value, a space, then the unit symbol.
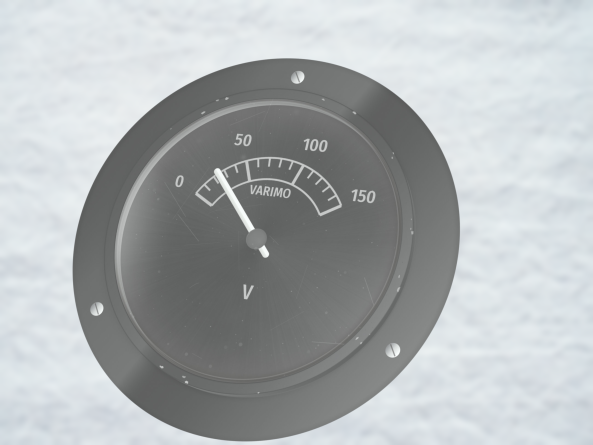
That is 25 V
